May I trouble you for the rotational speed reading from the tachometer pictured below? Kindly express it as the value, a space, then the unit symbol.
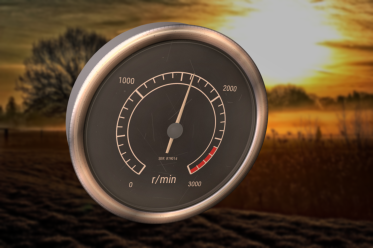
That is 1600 rpm
